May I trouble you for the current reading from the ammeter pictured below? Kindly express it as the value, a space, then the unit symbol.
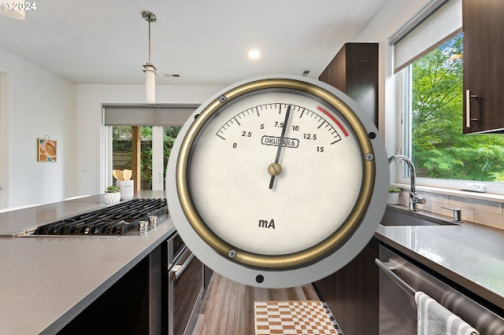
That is 8.5 mA
